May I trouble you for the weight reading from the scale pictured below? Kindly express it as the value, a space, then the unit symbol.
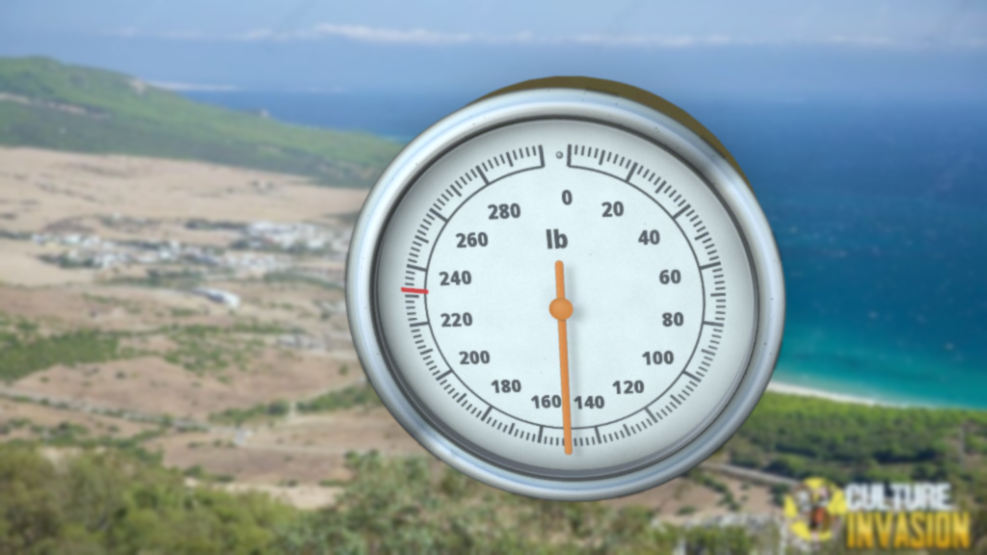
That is 150 lb
